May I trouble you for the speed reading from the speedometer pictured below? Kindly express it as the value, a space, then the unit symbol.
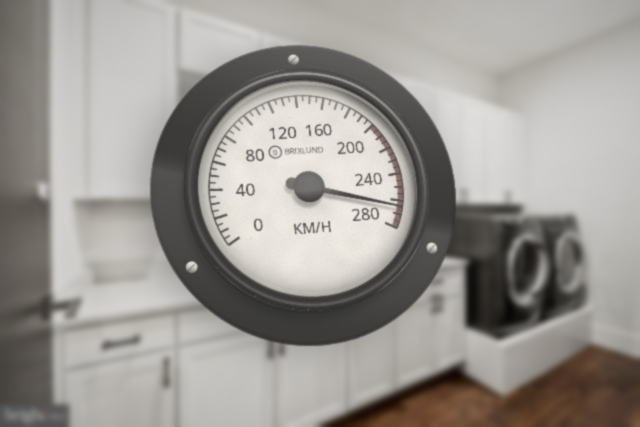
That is 265 km/h
